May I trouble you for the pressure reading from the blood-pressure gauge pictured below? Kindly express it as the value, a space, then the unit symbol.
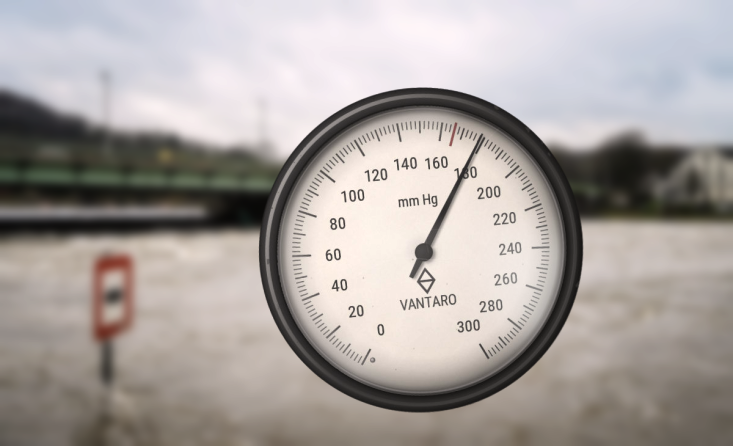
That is 178 mmHg
